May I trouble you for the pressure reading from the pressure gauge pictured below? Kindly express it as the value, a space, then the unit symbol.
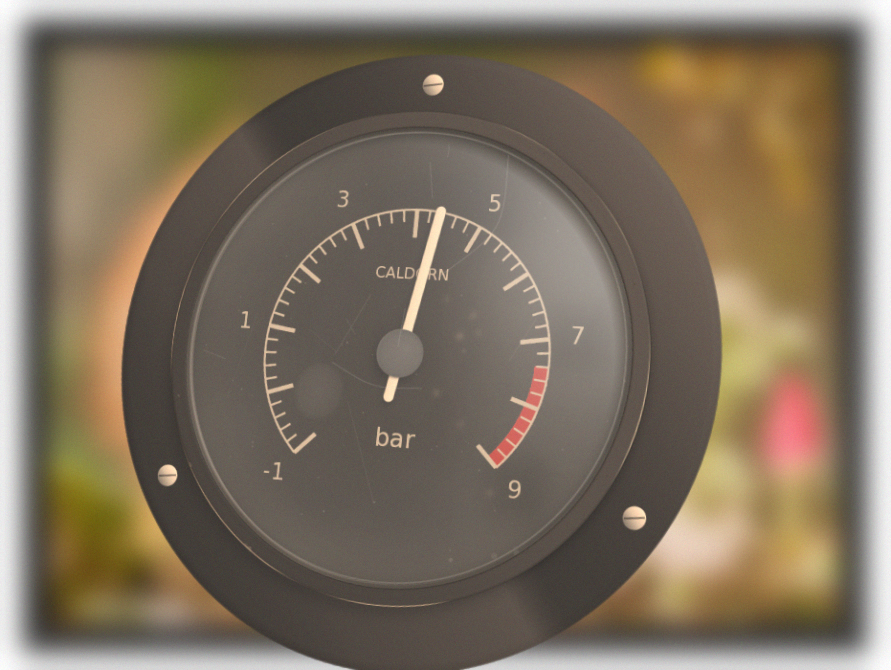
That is 4.4 bar
